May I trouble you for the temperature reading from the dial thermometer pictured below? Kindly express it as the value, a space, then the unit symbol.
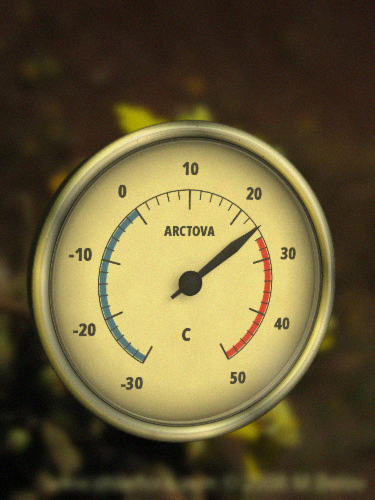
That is 24 °C
